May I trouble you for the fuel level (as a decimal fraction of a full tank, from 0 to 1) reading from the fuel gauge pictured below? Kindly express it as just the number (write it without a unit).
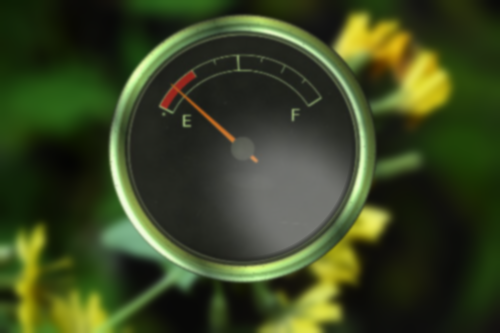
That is 0.125
